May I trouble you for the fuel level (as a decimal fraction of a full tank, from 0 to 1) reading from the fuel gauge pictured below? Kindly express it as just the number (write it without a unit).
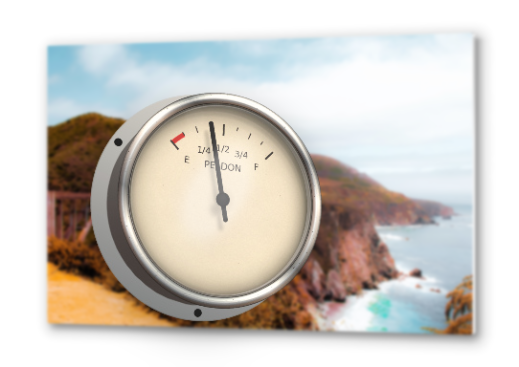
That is 0.375
